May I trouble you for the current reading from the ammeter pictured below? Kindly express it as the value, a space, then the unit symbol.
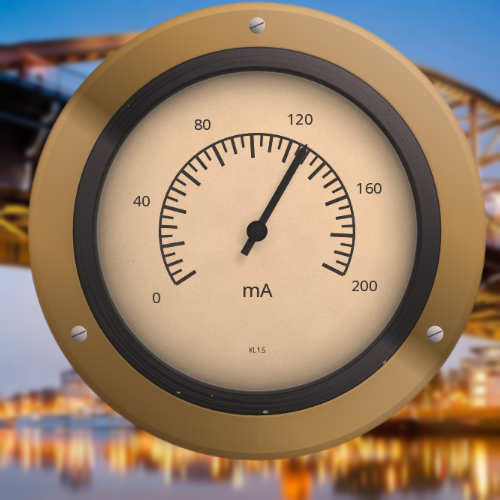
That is 127.5 mA
